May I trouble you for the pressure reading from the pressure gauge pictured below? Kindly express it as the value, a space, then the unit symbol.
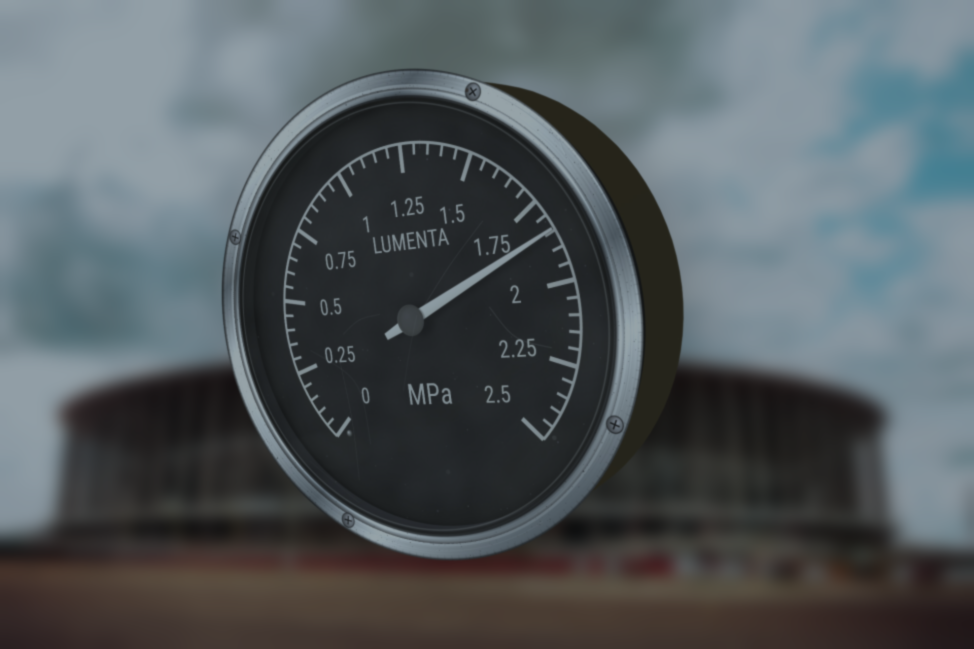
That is 1.85 MPa
